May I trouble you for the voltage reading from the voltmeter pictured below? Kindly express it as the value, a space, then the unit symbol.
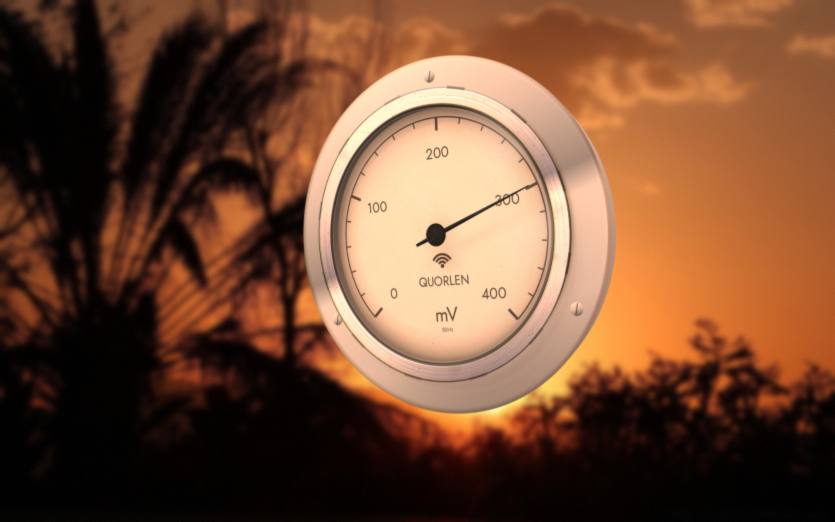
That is 300 mV
